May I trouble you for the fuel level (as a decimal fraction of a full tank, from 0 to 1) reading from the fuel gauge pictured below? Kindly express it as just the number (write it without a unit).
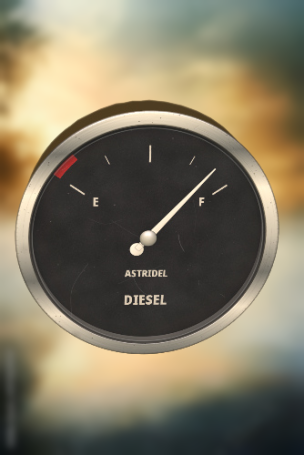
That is 0.875
